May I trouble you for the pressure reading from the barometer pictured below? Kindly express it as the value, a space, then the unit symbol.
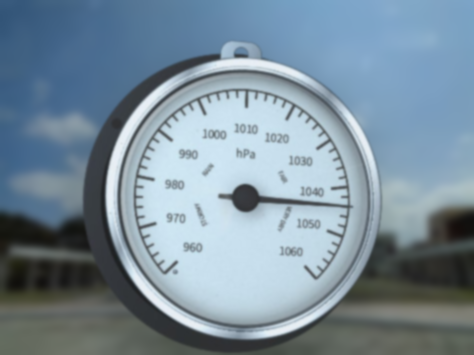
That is 1044 hPa
